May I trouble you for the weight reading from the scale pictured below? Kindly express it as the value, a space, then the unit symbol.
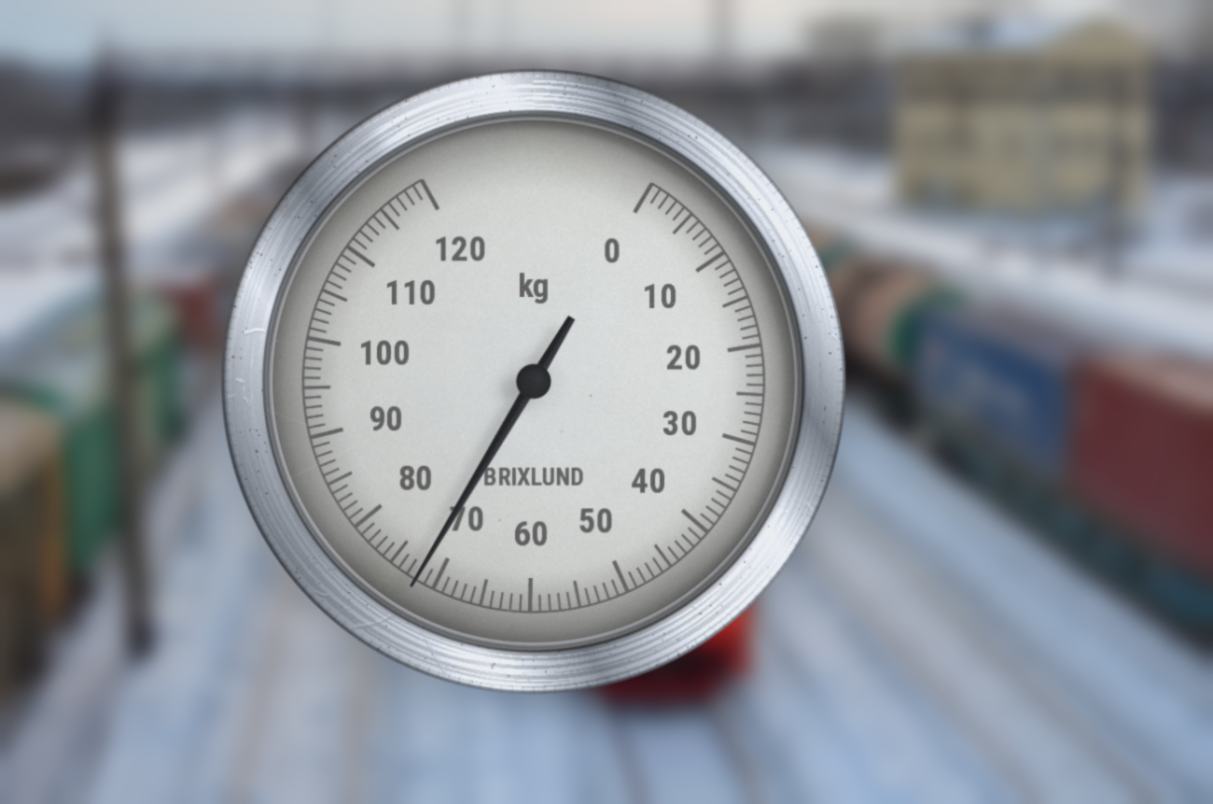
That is 72 kg
